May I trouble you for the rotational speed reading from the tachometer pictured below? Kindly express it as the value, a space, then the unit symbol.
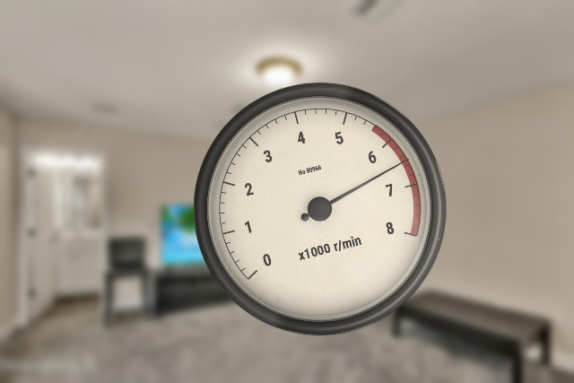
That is 6500 rpm
